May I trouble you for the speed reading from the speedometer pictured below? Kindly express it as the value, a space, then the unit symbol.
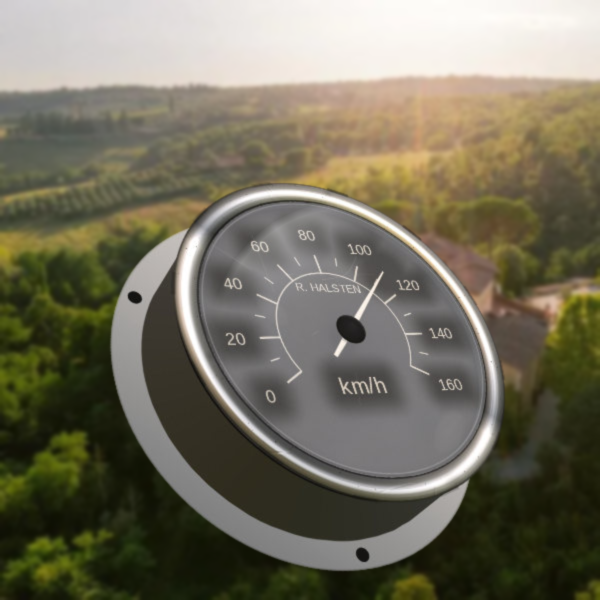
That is 110 km/h
